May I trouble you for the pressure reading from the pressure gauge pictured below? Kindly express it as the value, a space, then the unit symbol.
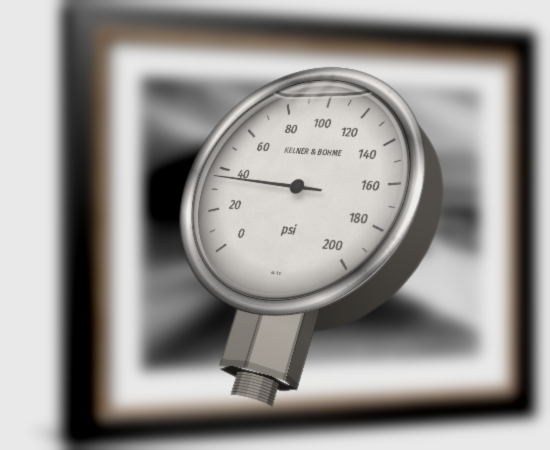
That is 35 psi
